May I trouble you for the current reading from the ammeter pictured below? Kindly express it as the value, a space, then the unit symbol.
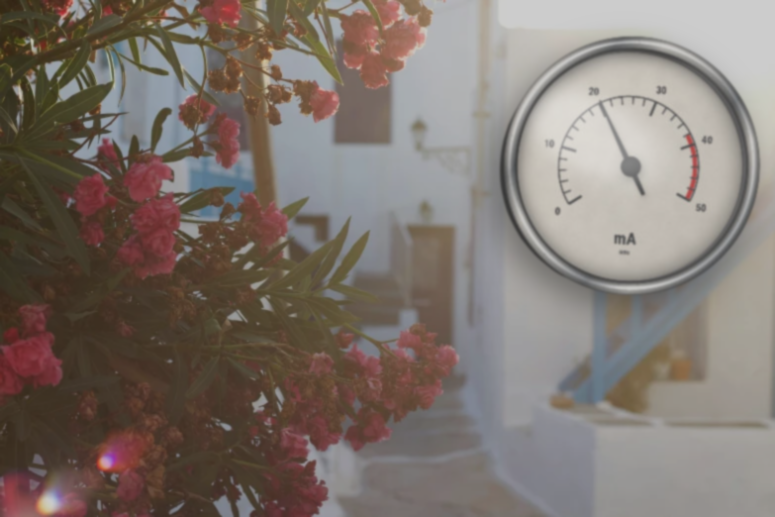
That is 20 mA
